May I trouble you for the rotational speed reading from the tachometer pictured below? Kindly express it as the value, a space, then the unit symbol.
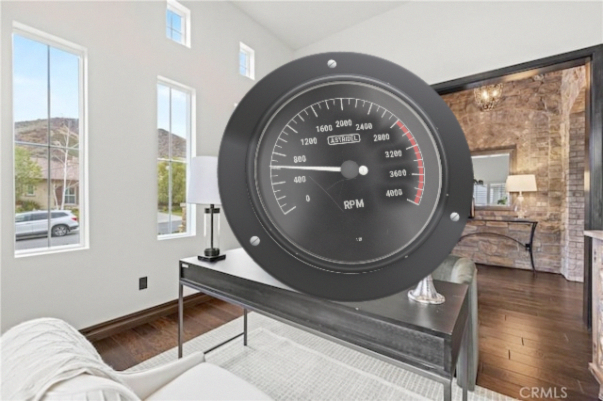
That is 600 rpm
